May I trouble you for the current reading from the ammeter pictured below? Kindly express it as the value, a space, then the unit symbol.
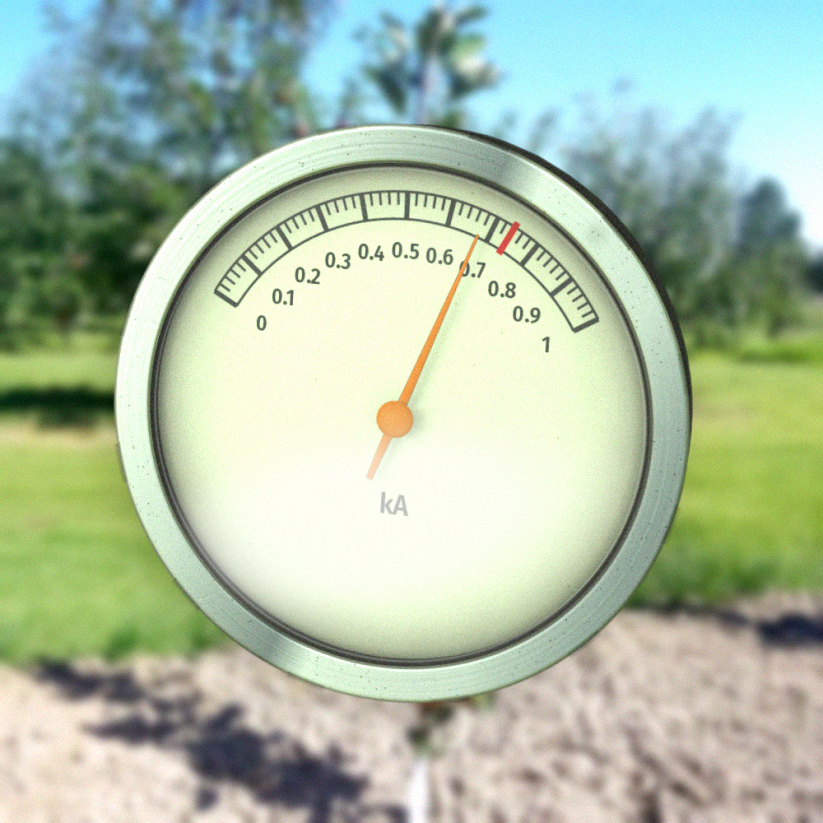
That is 0.68 kA
